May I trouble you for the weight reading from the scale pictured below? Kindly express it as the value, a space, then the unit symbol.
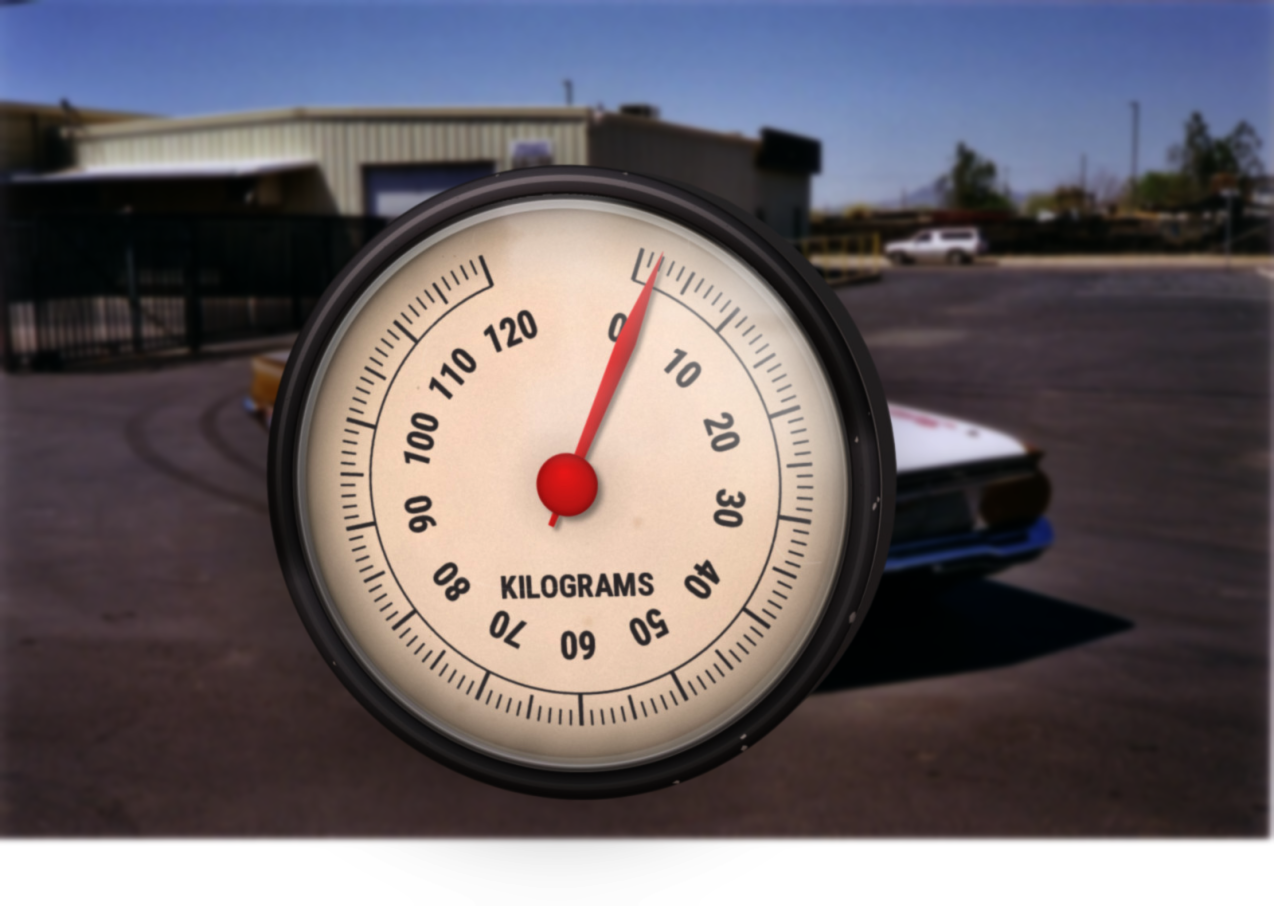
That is 2 kg
